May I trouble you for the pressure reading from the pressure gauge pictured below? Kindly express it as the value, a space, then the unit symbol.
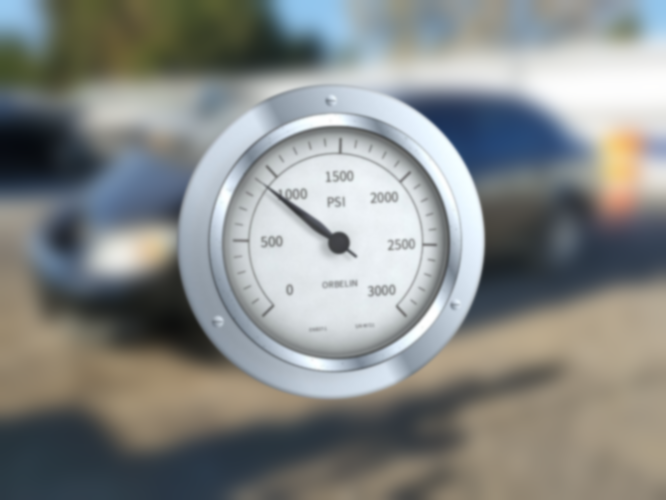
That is 900 psi
